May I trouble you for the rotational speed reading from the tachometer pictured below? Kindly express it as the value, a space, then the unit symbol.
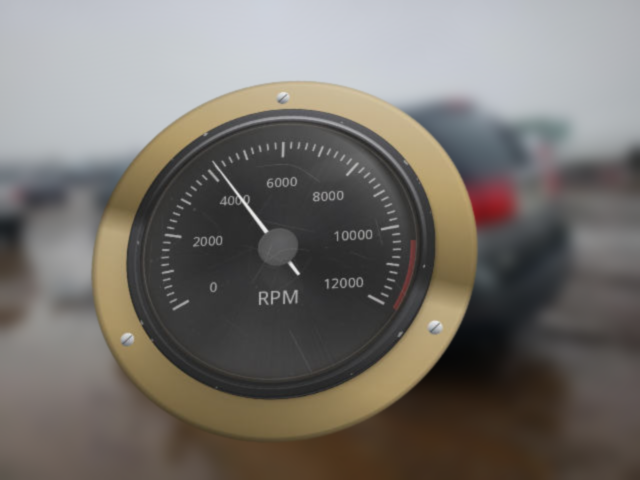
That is 4200 rpm
